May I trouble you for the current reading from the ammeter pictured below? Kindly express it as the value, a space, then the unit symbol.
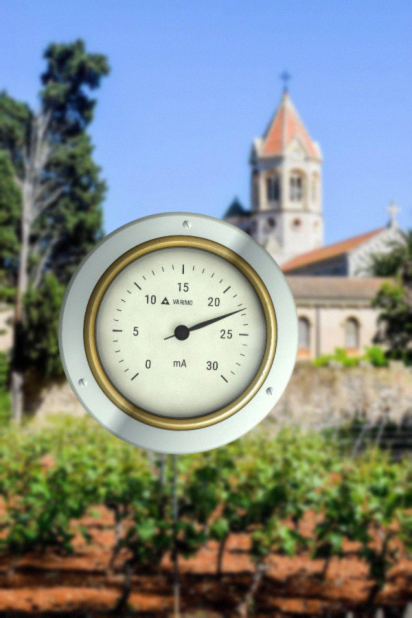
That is 22.5 mA
